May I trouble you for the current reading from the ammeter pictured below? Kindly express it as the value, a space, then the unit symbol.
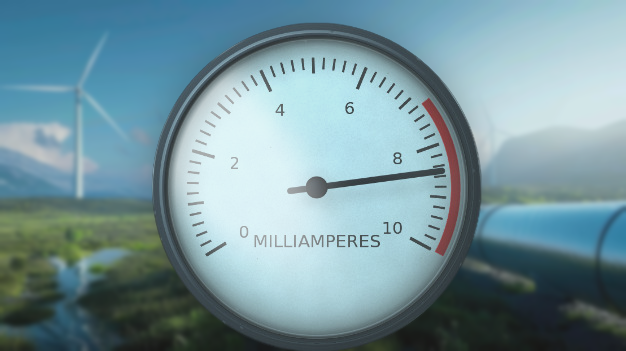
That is 8.5 mA
